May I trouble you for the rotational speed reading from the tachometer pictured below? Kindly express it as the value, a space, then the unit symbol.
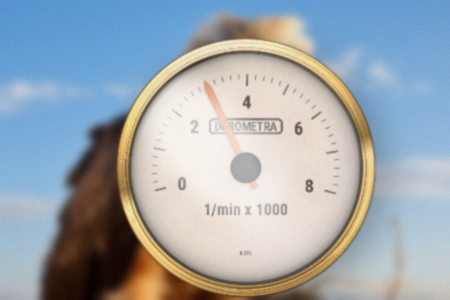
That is 3000 rpm
